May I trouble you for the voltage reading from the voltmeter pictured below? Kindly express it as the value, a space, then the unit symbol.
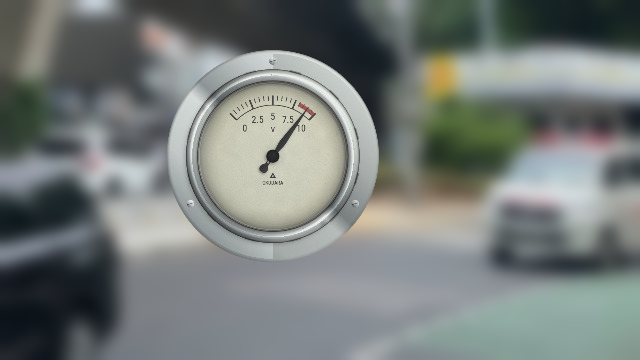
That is 9 V
